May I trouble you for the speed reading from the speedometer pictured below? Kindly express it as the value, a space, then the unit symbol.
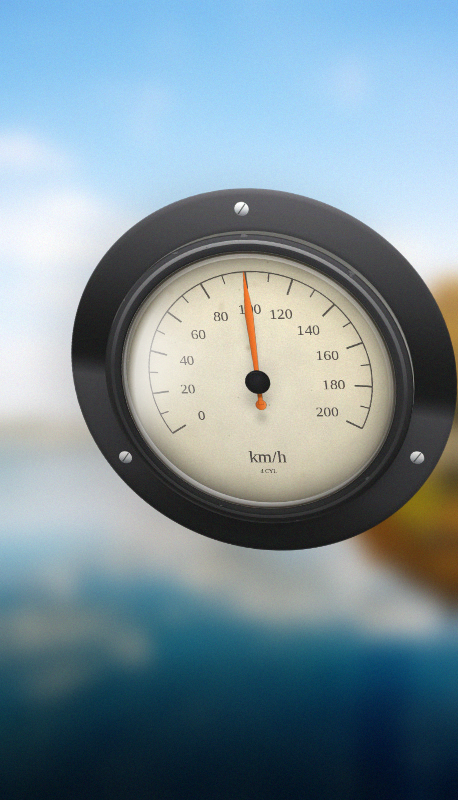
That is 100 km/h
